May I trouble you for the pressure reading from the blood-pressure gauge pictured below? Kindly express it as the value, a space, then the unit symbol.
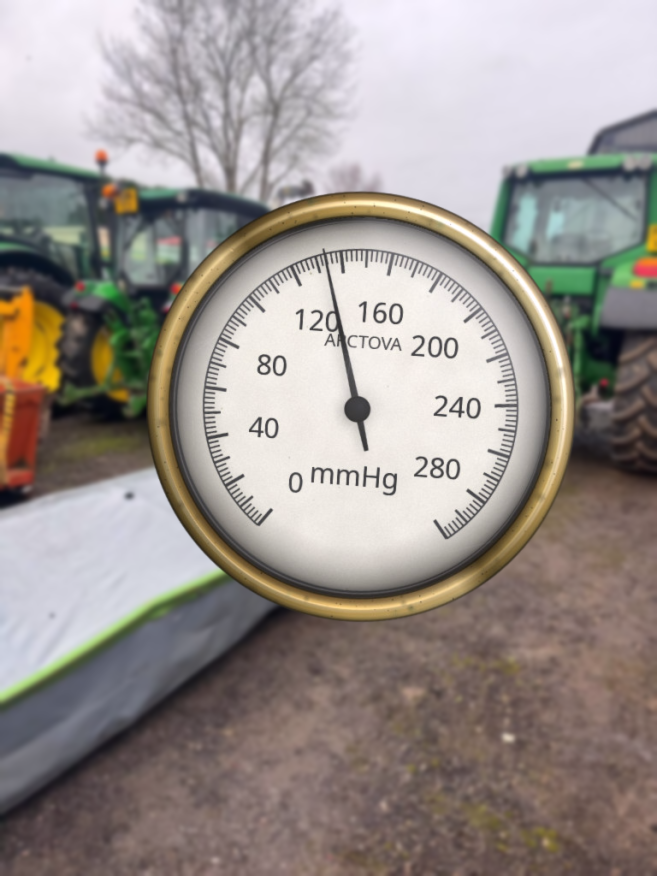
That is 134 mmHg
